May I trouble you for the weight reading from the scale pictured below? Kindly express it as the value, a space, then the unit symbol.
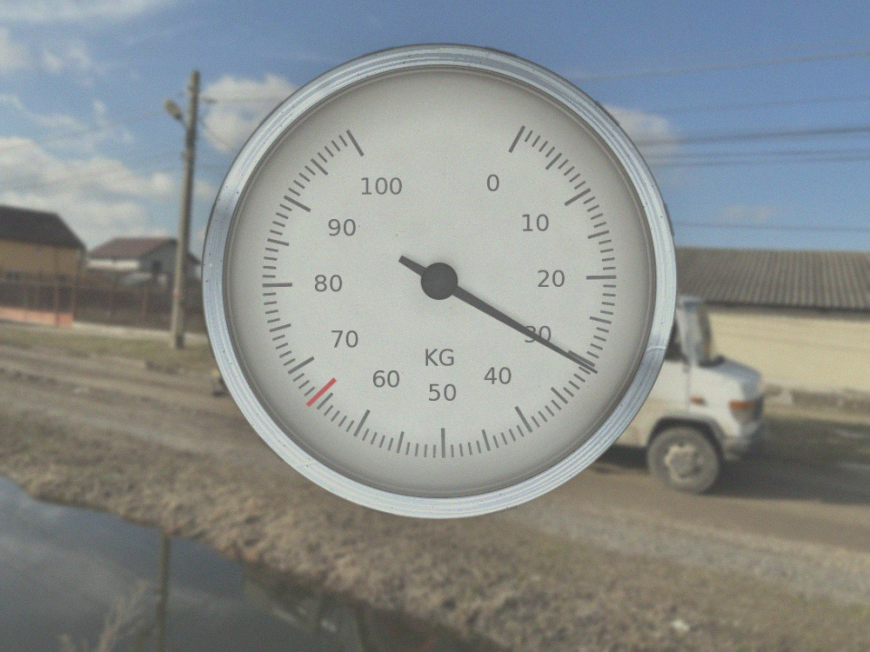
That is 30.5 kg
